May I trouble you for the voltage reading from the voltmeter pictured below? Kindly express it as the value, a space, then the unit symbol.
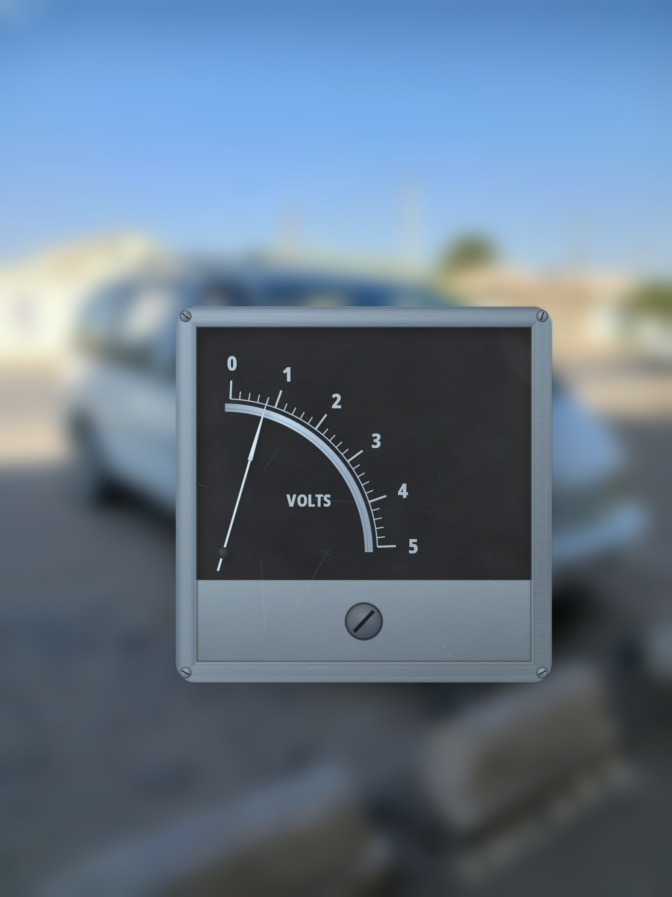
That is 0.8 V
